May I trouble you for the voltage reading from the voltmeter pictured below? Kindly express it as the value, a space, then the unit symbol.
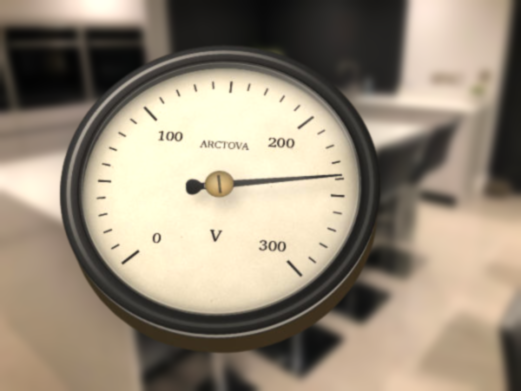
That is 240 V
